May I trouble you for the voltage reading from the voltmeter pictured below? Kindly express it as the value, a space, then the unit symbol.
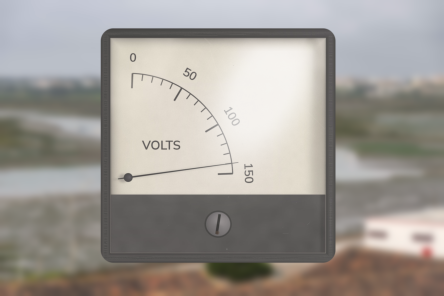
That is 140 V
